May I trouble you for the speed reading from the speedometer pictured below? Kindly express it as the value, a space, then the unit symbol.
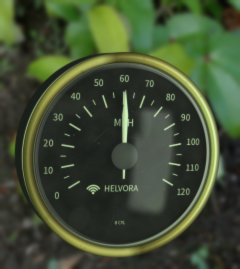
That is 60 mph
